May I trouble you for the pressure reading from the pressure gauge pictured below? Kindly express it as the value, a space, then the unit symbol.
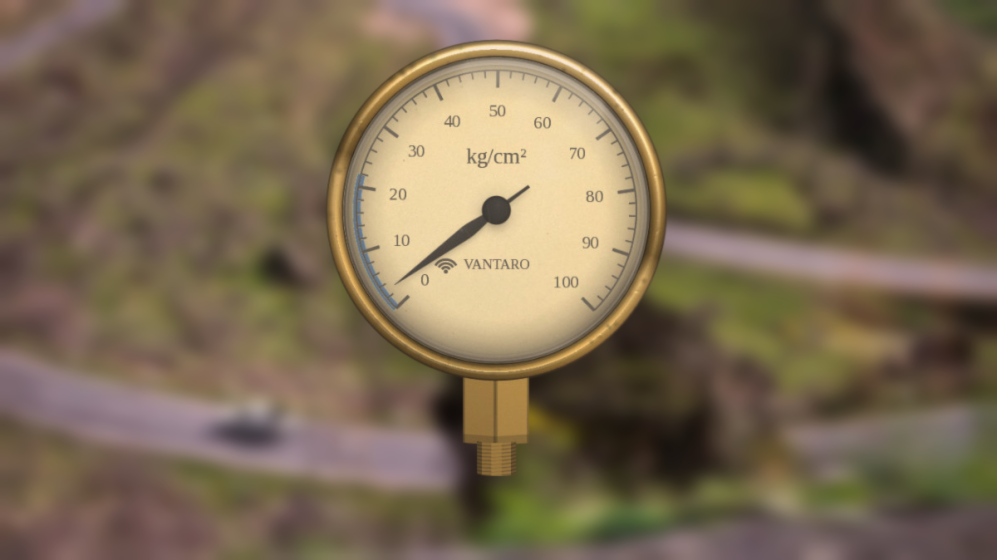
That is 3 kg/cm²
